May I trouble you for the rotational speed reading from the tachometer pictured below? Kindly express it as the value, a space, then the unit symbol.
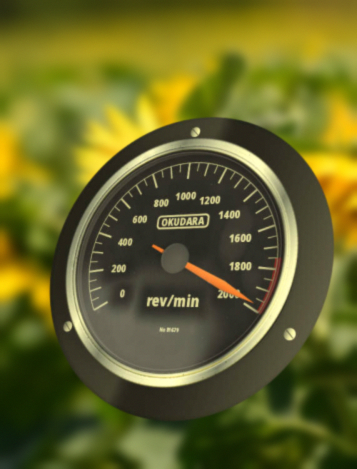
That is 1975 rpm
